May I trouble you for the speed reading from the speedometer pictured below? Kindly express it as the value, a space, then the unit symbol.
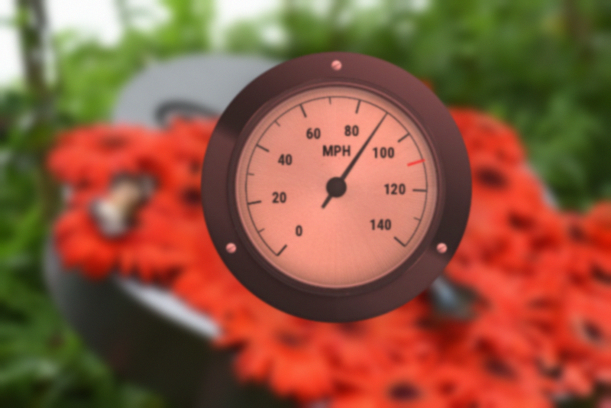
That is 90 mph
